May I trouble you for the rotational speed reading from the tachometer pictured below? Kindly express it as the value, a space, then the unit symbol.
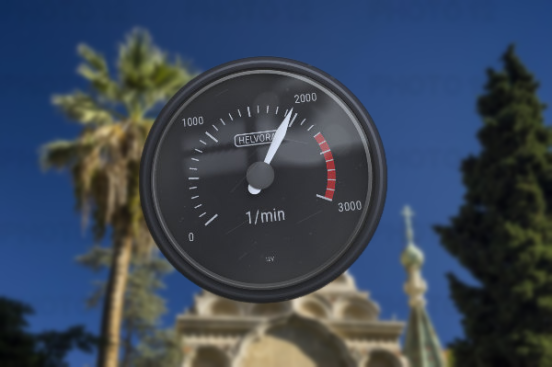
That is 1950 rpm
